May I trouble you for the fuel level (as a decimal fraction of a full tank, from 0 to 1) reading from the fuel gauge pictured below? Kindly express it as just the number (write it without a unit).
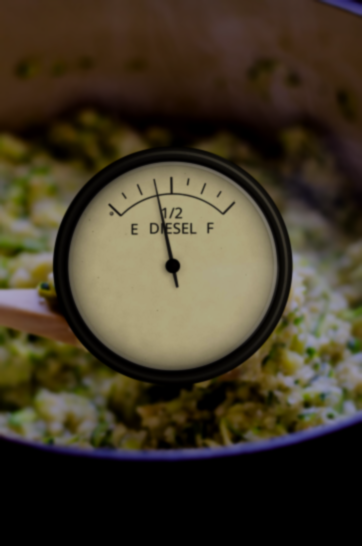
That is 0.375
